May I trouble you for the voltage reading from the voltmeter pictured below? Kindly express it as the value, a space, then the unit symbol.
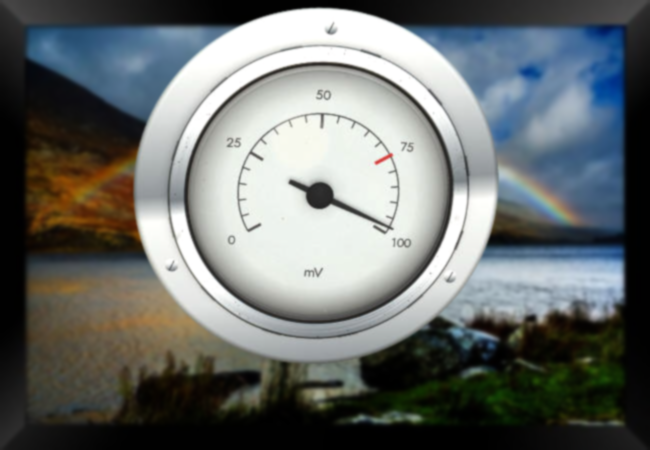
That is 97.5 mV
